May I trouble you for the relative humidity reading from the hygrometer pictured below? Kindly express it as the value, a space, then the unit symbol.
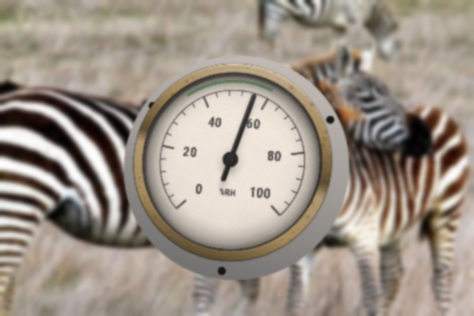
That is 56 %
